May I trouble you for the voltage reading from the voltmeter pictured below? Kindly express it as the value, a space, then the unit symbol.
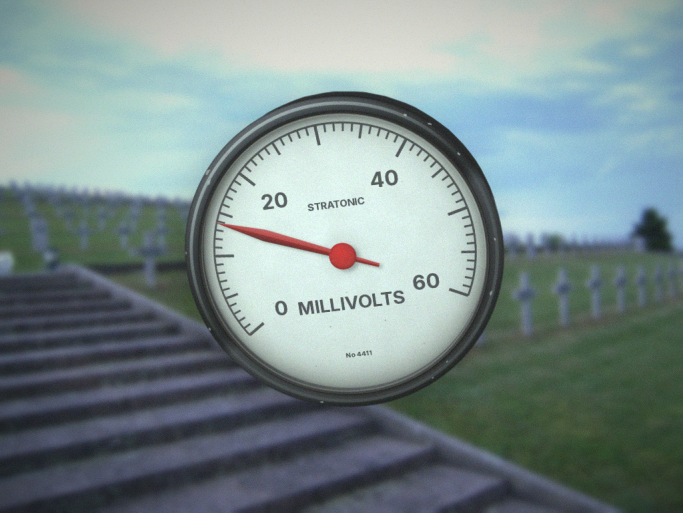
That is 14 mV
